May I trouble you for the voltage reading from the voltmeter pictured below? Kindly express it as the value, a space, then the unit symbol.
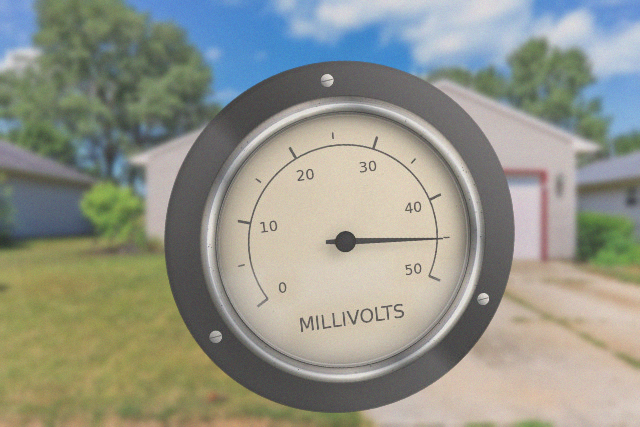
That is 45 mV
